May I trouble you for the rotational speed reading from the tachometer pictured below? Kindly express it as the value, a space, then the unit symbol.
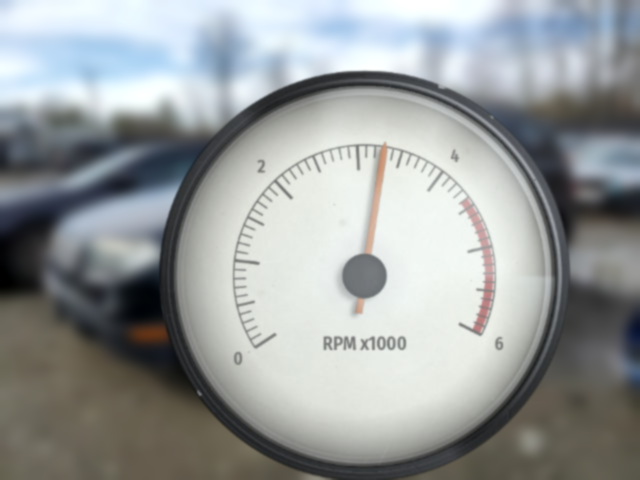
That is 3300 rpm
